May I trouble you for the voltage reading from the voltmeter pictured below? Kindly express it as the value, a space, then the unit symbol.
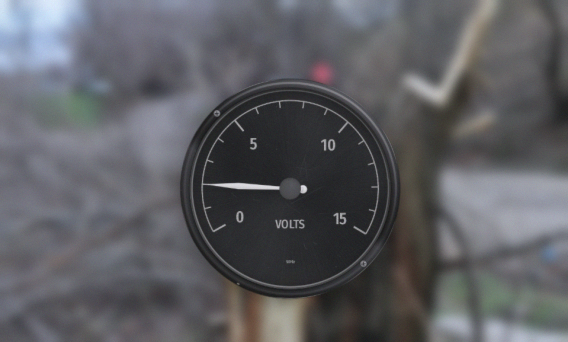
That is 2 V
